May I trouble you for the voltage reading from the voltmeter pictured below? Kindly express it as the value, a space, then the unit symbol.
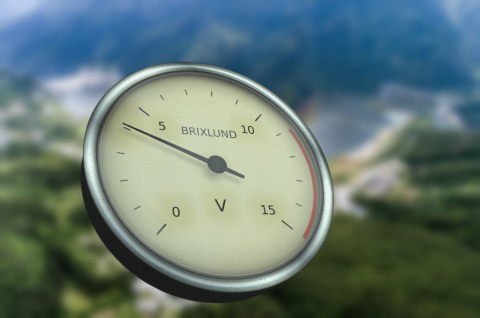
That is 4 V
